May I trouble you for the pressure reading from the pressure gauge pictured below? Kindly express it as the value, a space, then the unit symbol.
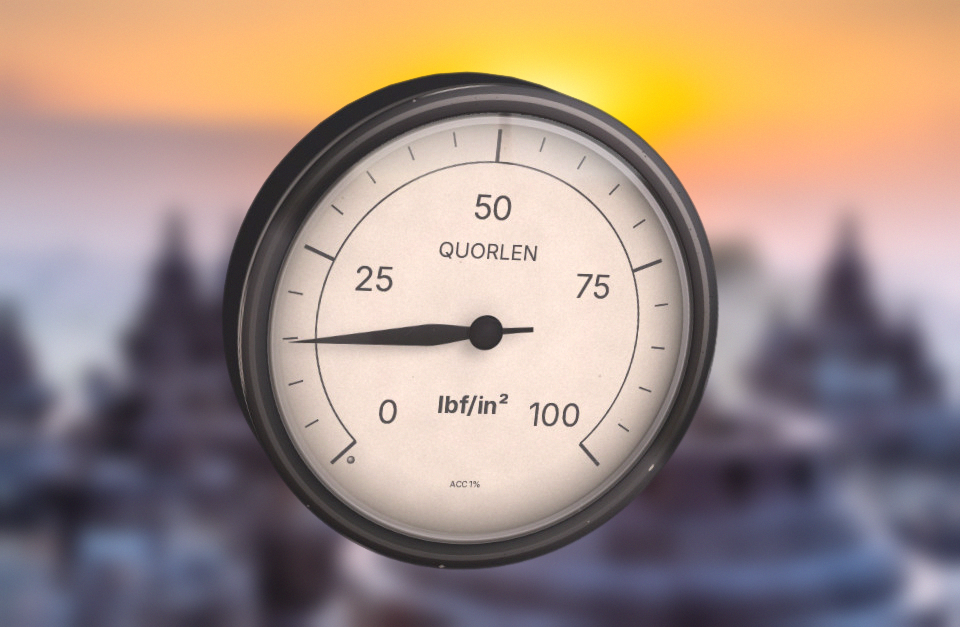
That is 15 psi
